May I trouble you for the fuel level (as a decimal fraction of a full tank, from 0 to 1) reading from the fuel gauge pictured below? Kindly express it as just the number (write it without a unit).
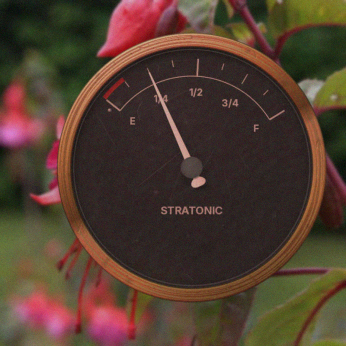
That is 0.25
